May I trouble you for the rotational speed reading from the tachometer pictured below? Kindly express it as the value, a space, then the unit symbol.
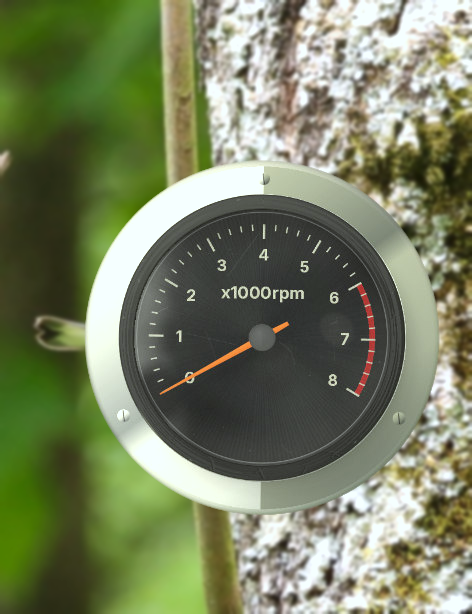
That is 0 rpm
